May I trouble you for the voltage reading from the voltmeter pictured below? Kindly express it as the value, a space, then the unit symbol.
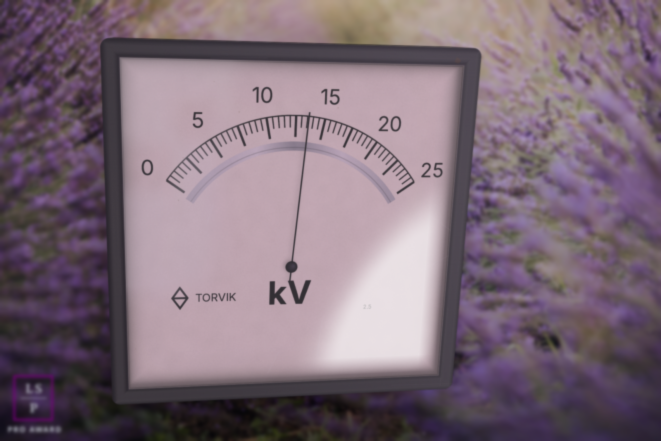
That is 13.5 kV
